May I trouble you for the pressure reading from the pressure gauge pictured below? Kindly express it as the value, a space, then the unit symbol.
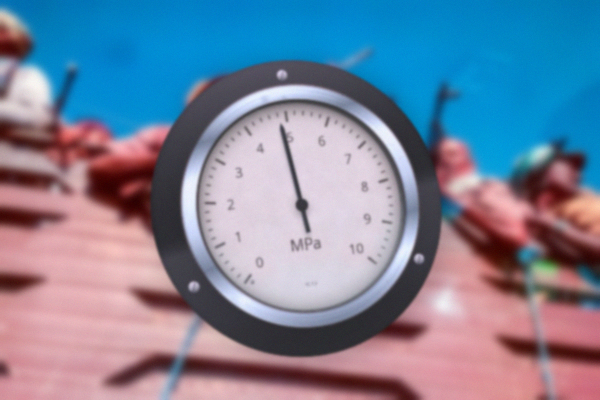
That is 4.8 MPa
